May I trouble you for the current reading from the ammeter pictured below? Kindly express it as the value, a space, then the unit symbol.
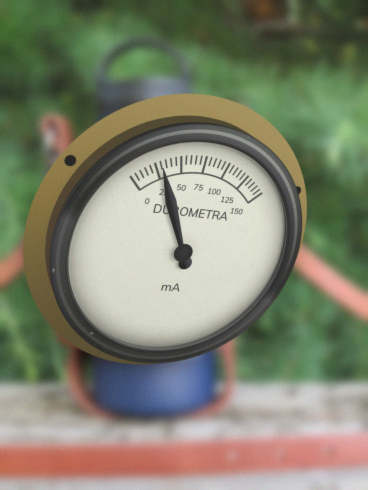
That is 30 mA
